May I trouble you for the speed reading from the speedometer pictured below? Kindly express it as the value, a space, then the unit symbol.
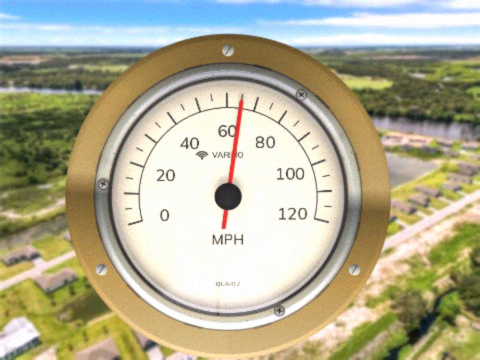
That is 65 mph
